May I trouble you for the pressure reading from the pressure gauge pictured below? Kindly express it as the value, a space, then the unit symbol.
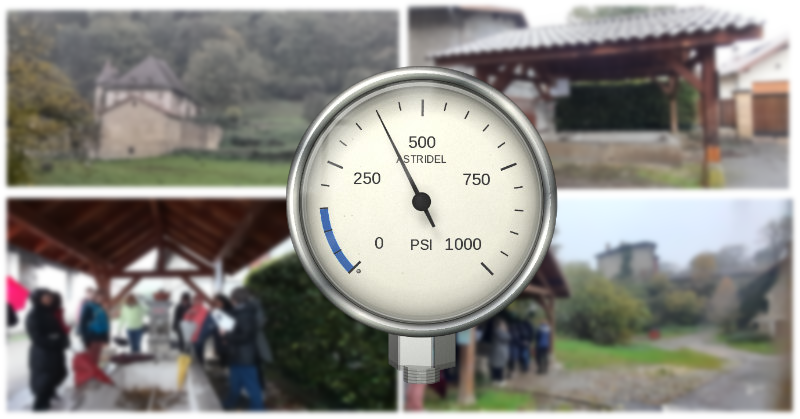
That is 400 psi
